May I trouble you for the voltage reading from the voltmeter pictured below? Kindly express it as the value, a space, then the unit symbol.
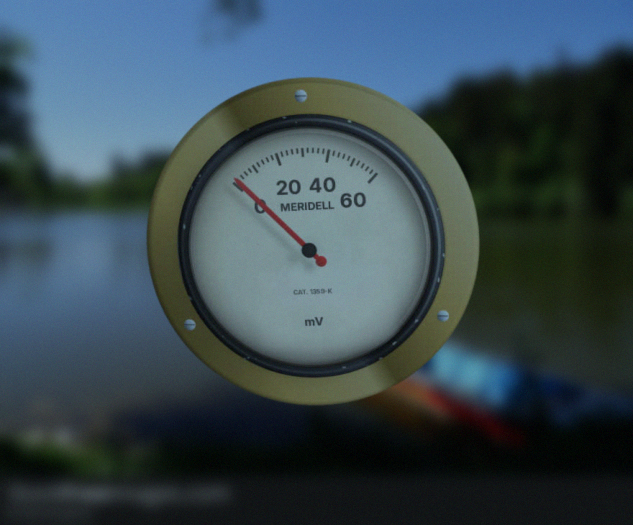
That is 2 mV
